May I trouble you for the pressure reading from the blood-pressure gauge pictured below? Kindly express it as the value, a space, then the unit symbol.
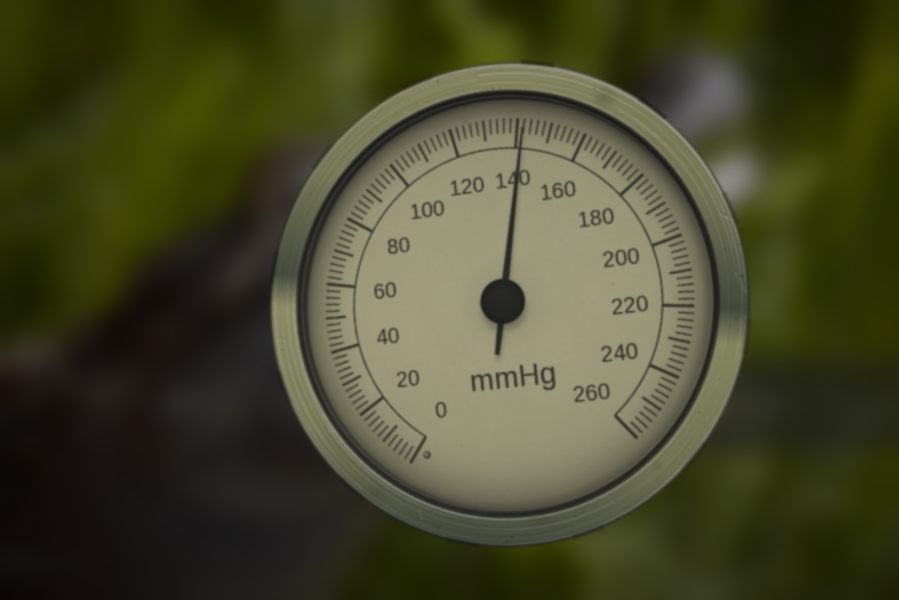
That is 142 mmHg
